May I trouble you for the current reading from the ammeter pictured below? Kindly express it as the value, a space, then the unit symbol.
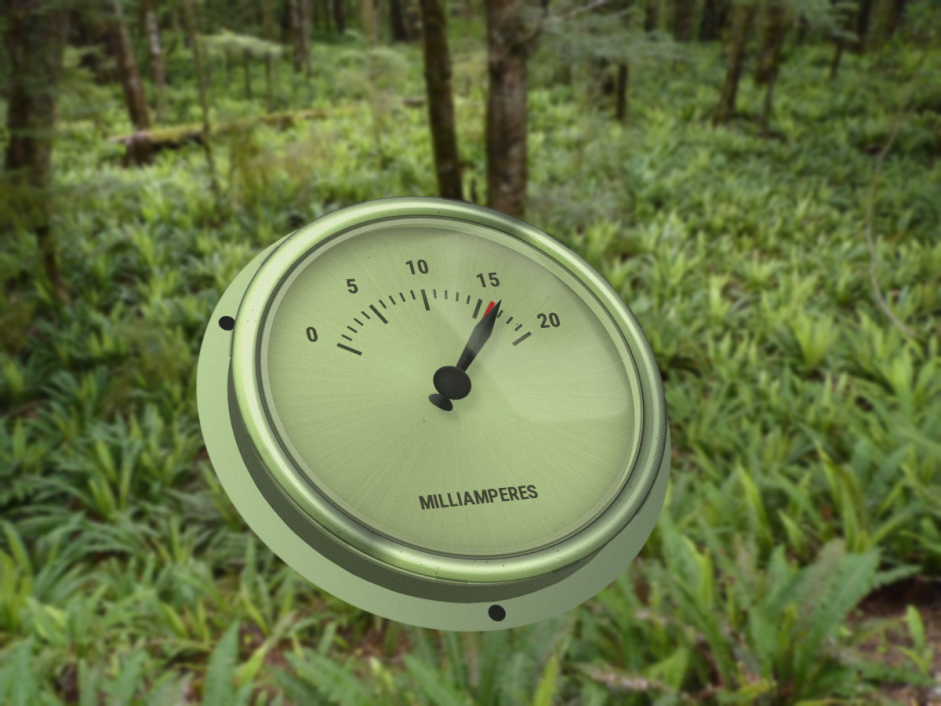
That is 16.5 mA
